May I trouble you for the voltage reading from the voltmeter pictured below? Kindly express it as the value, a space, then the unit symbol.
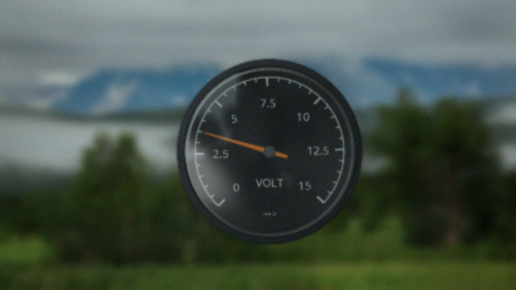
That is 3.5 V
